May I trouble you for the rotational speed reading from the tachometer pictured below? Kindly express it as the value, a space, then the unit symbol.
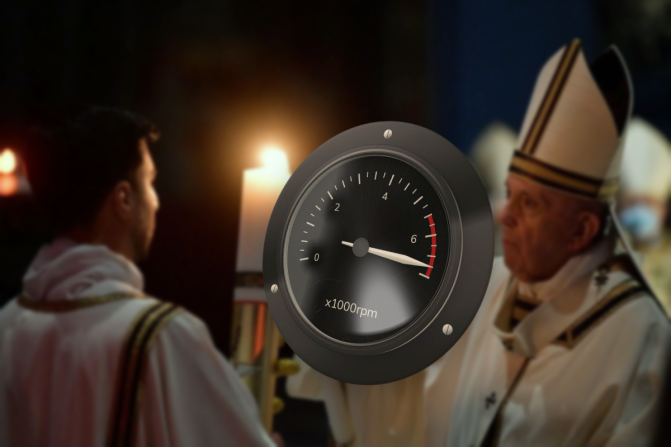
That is 6750 rpm
